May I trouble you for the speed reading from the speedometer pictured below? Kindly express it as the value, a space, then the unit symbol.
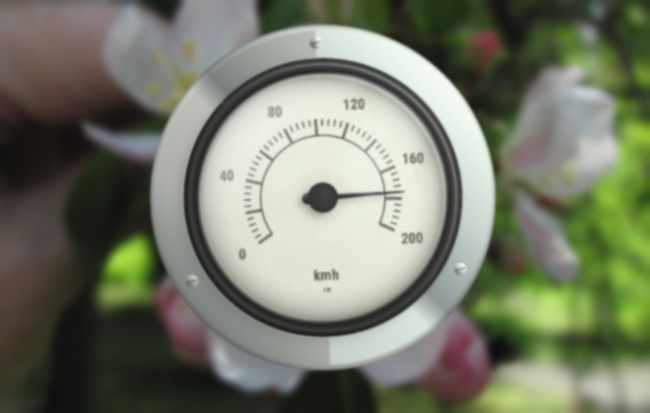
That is 176 km/h
